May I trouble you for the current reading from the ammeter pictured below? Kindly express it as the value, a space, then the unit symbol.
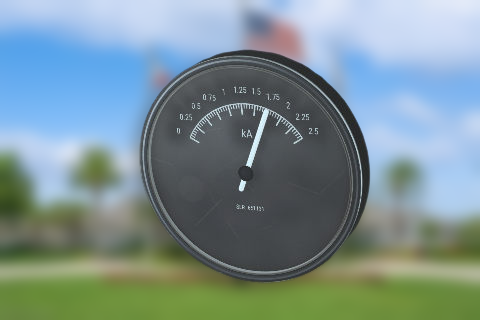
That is 1.75 kA
